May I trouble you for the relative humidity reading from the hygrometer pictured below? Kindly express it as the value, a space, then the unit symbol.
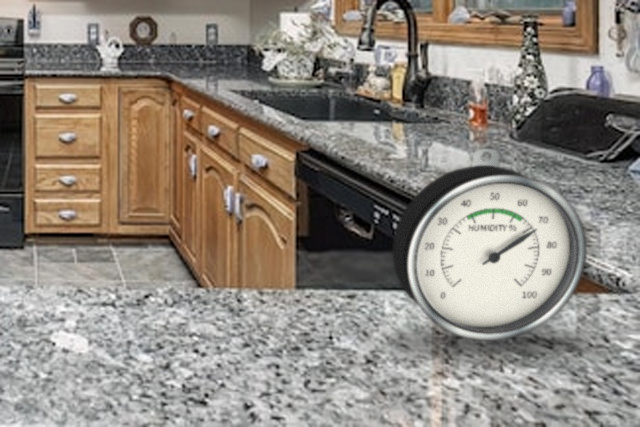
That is 70 %
